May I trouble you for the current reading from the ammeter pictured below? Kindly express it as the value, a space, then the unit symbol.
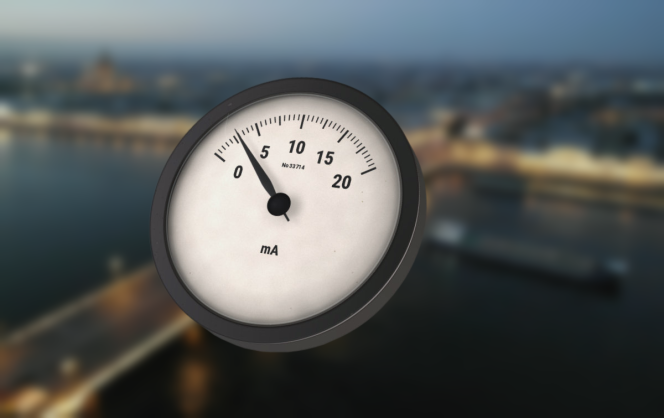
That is 3 mA
